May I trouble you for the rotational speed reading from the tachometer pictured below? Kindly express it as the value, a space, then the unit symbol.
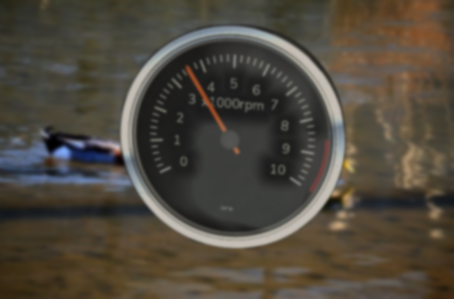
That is 3600 rpm
